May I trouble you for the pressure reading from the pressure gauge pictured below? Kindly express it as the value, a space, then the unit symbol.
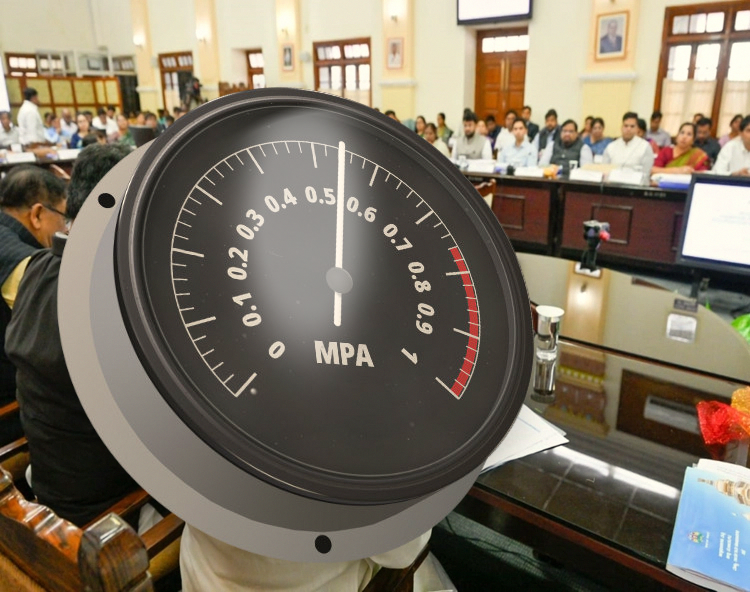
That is 0.54 MPa
